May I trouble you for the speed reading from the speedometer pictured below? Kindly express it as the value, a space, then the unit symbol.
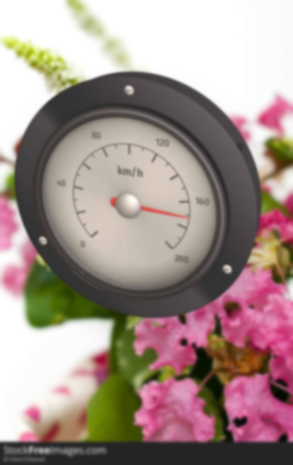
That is 170 km/h
